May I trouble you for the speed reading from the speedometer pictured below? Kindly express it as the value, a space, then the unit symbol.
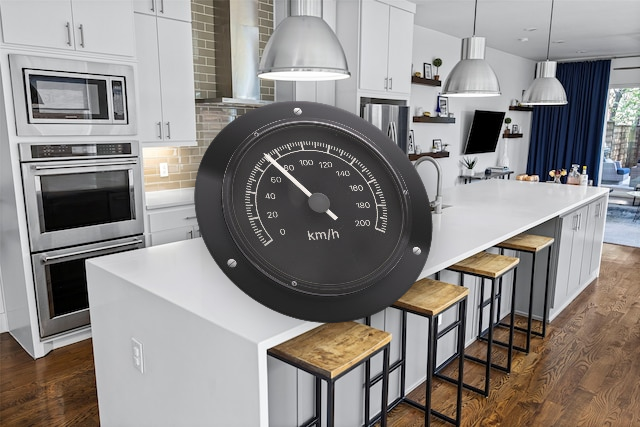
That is 70 km/h
